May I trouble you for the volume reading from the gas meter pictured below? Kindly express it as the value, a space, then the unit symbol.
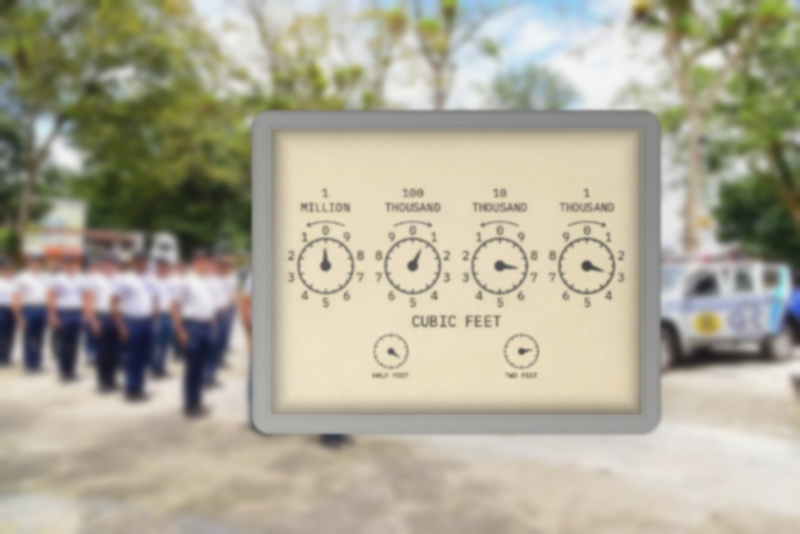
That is 7300 ft³
